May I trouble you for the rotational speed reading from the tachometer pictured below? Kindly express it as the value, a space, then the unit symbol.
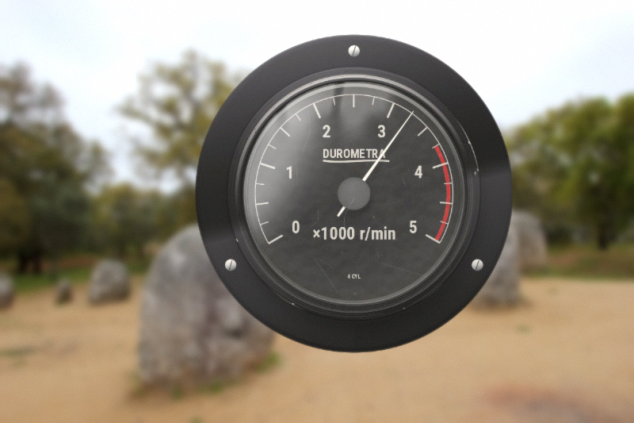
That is 3250 rpm
